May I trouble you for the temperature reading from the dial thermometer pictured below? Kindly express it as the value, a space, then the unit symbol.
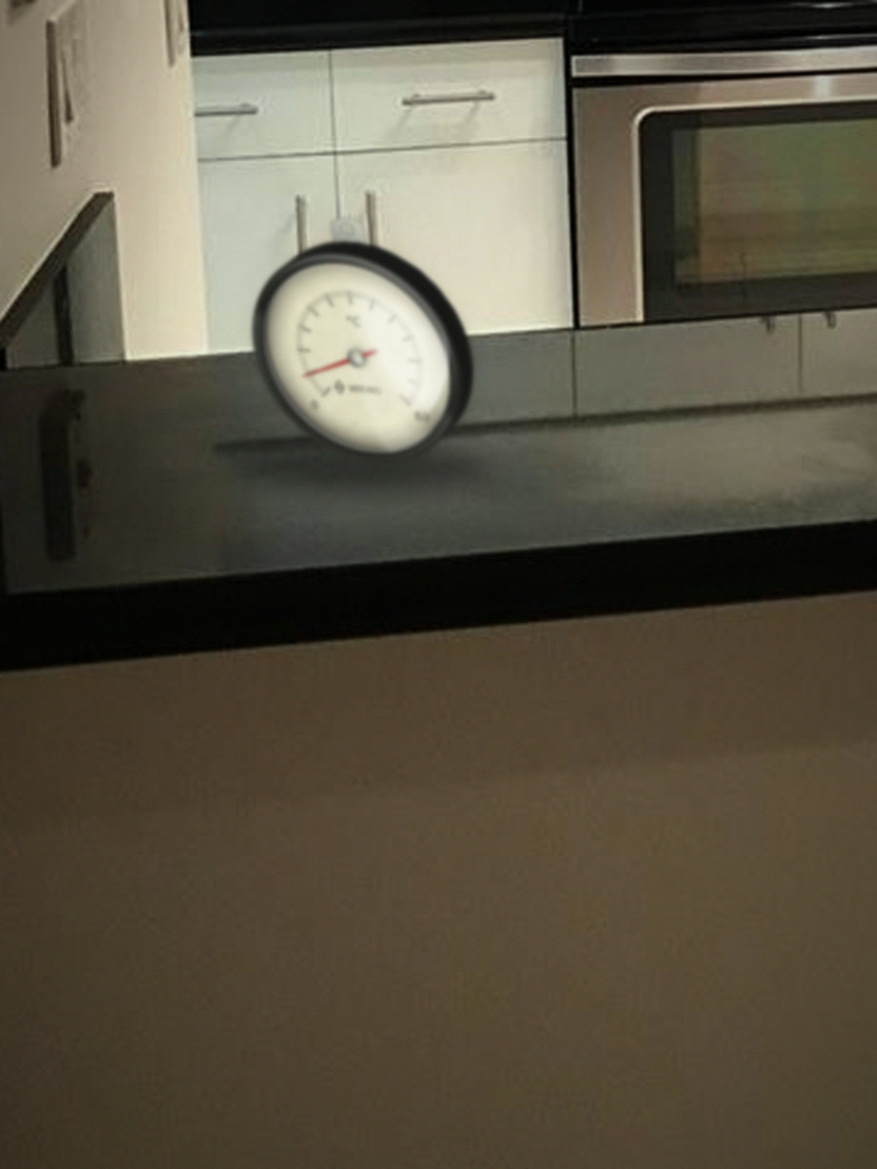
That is 5 °C
